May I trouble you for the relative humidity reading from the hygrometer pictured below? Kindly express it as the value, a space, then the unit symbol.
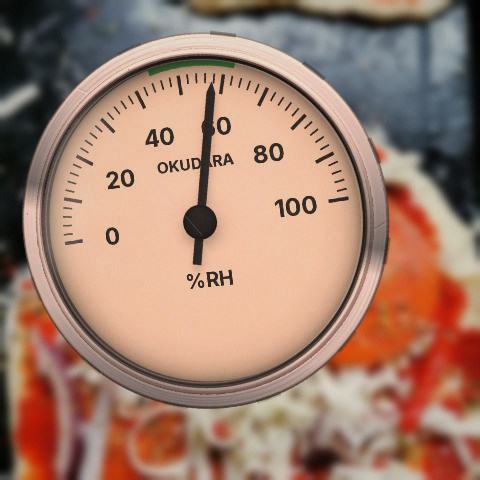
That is 58 %
